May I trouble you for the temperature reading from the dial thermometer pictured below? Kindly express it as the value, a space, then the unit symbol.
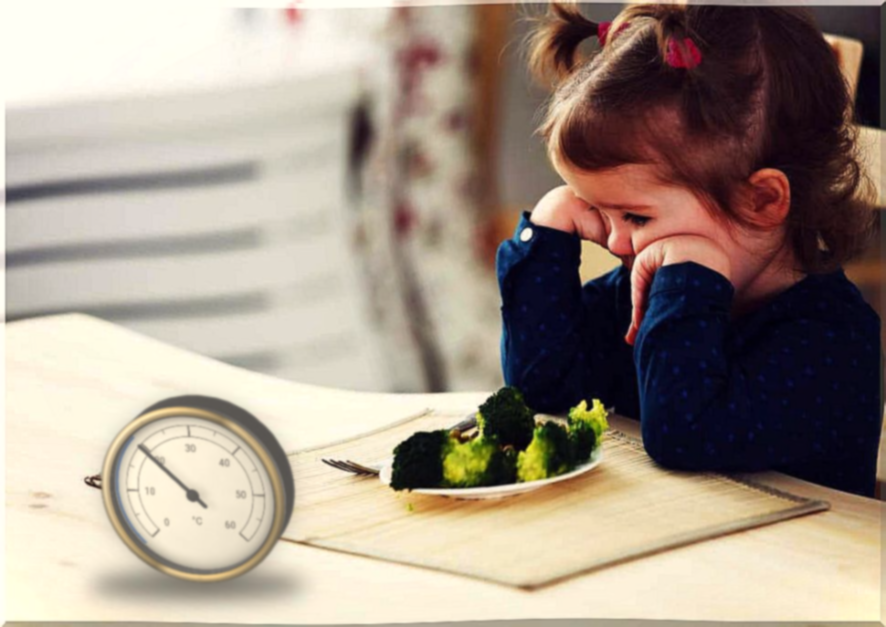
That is 20 °C
